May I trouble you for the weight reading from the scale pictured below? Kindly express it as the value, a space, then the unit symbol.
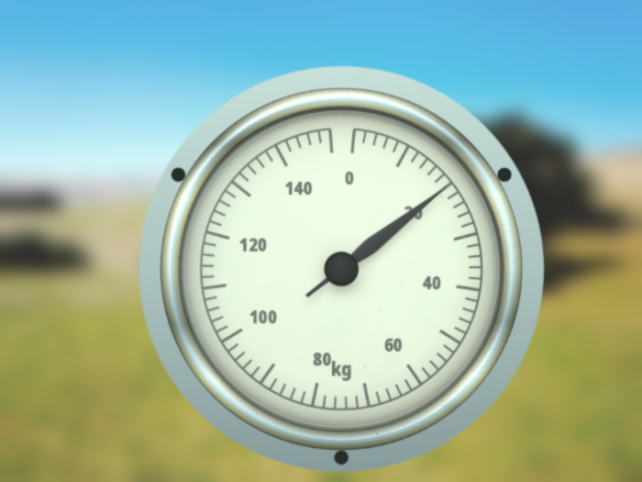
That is 20 kg
